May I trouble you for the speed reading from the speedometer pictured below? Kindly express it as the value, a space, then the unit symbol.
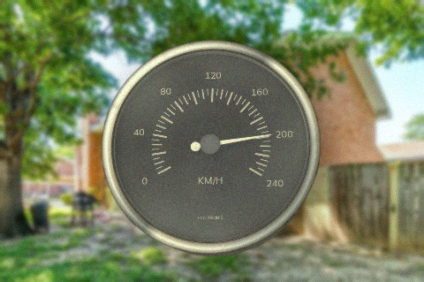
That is 200 km/h
